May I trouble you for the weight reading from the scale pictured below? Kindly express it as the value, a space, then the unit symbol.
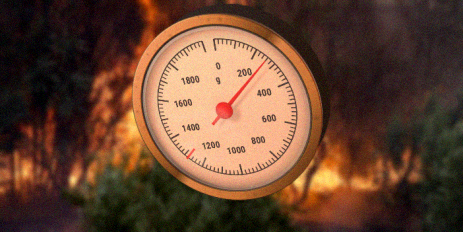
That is 260 g
